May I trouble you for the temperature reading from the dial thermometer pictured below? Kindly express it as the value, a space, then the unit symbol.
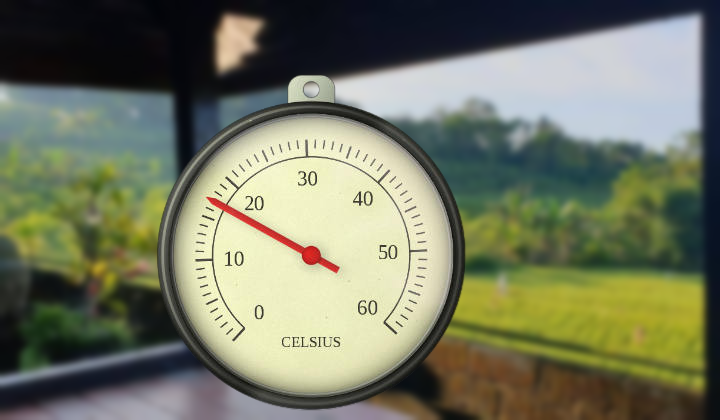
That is 17 °C
